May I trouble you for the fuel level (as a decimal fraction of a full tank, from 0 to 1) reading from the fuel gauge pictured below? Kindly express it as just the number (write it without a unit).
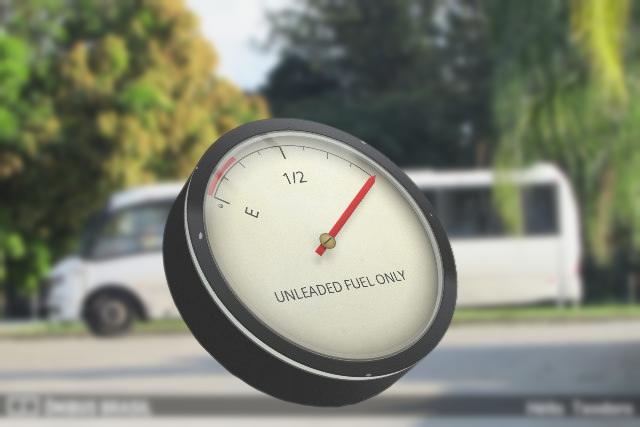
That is 1
